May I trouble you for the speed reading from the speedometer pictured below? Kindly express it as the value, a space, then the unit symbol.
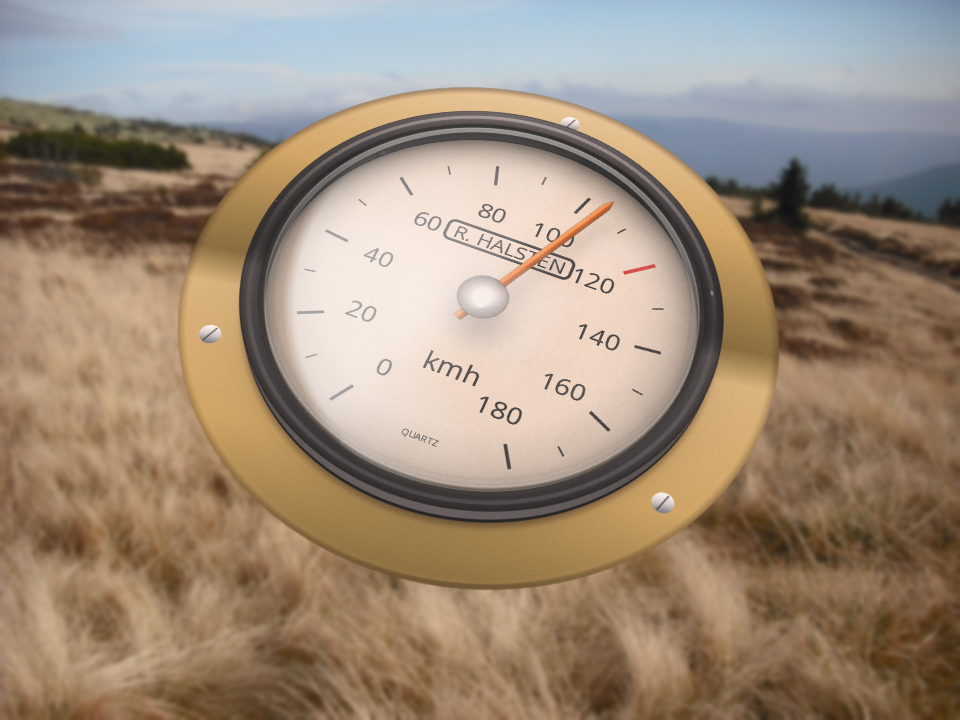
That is 105 km/h
